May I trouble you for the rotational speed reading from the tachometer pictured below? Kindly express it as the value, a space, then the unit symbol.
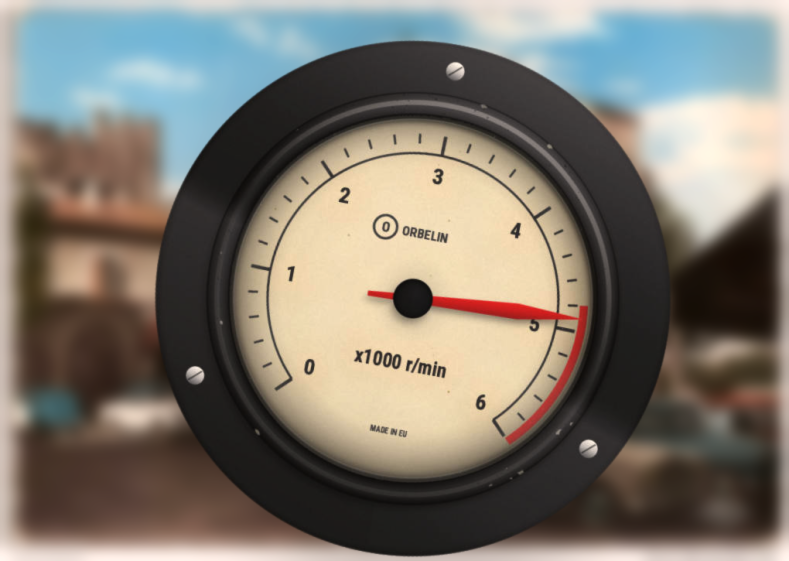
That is 4900 rpm
